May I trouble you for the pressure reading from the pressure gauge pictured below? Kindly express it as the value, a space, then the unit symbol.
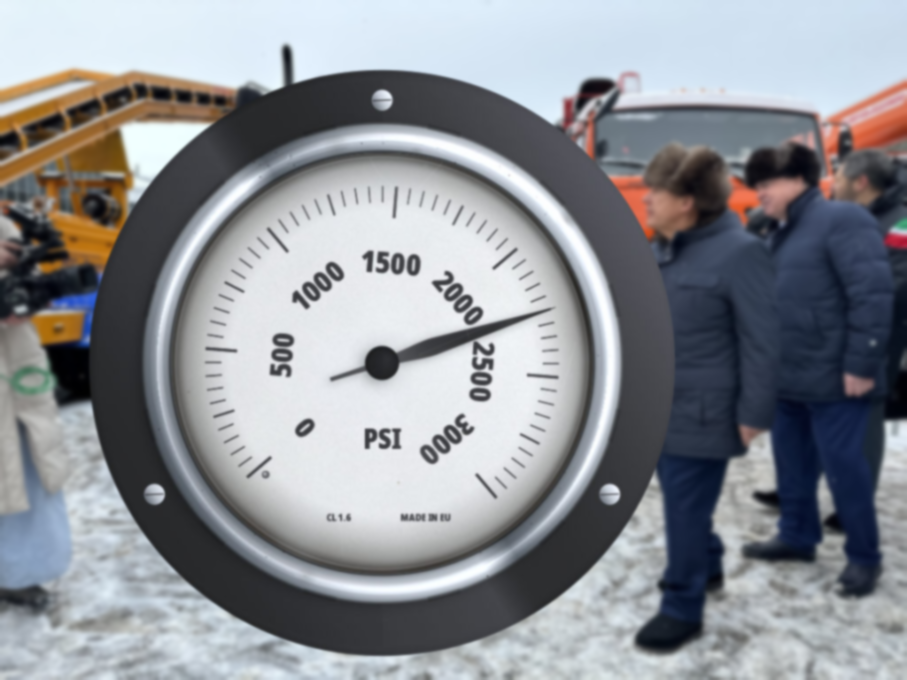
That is 2250 psi
